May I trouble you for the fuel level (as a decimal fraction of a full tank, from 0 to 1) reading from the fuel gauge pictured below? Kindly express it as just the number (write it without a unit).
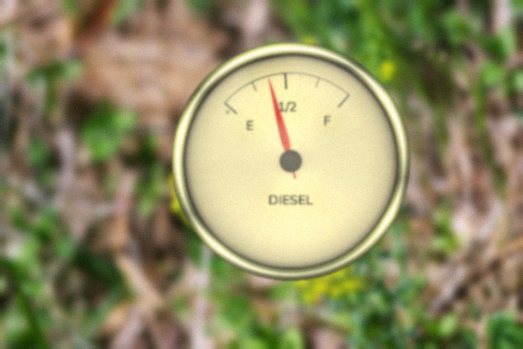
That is 0.375
